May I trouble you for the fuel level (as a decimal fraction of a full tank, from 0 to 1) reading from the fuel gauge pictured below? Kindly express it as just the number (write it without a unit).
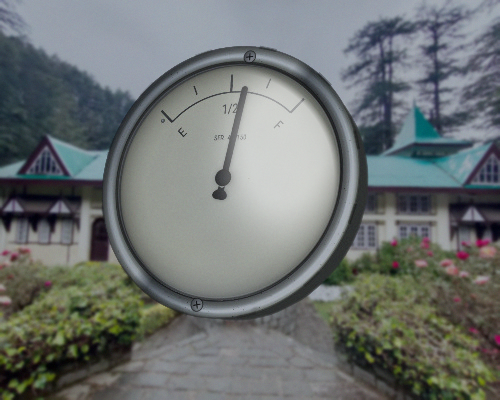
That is 0.625
